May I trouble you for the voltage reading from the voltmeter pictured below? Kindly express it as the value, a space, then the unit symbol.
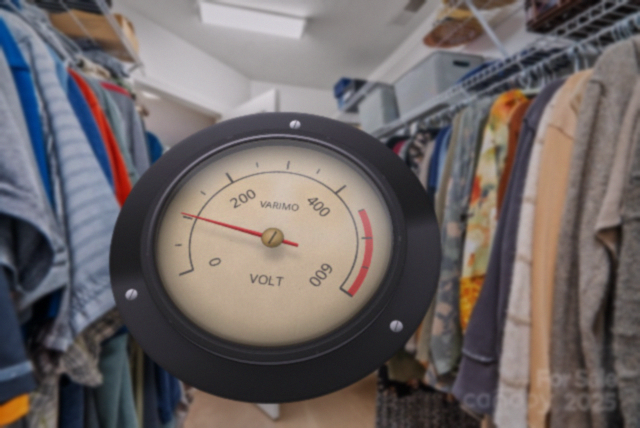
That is 100 V
